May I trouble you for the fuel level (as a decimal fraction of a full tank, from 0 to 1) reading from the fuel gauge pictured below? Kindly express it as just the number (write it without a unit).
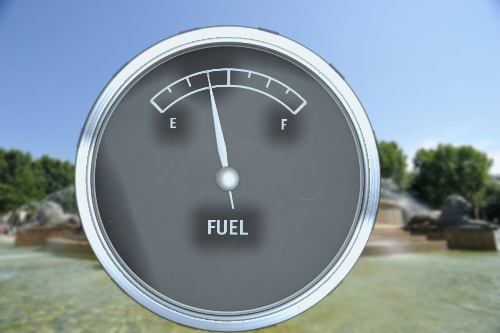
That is 0.375
